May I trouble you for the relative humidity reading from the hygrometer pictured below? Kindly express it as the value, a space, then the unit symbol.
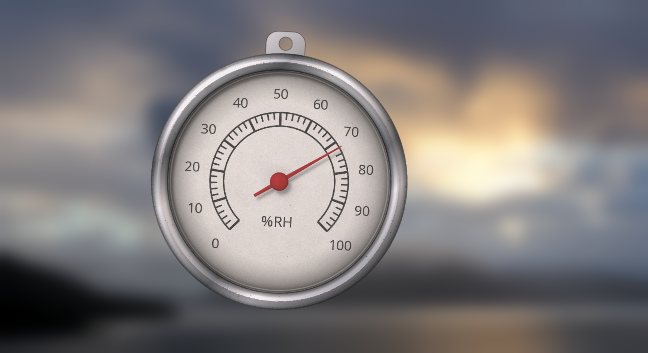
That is 72 %
